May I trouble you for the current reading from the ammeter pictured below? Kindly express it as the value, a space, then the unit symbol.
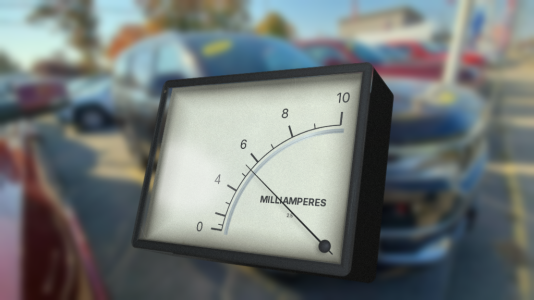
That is 5.5 mA
